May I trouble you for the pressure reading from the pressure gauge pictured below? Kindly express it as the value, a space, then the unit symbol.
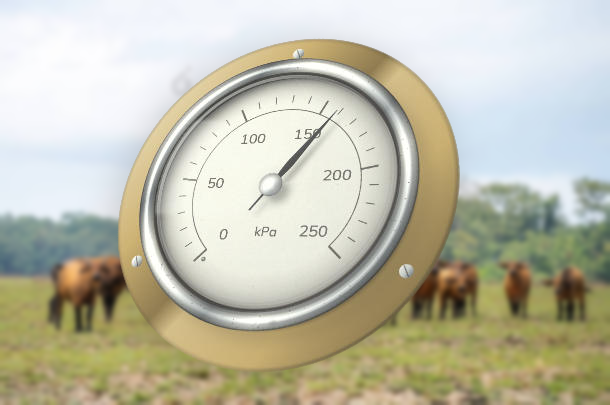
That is 160 kPa
